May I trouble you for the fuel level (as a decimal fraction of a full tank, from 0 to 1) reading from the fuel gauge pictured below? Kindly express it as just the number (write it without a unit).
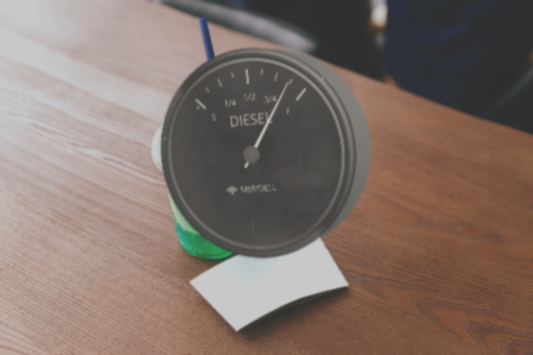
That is 0.875
